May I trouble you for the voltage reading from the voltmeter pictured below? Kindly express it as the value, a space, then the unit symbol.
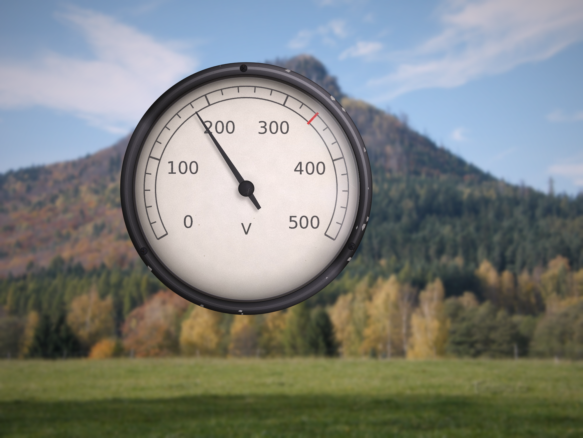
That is 180 V
